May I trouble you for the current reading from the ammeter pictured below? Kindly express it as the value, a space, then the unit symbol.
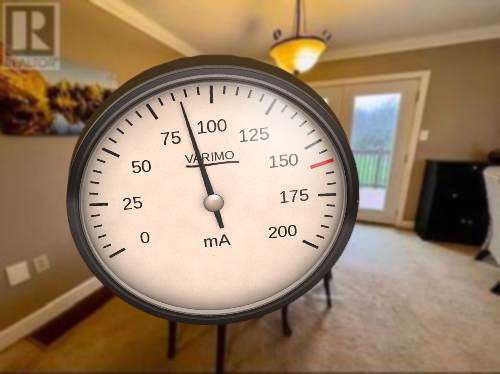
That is 87.5 mA
